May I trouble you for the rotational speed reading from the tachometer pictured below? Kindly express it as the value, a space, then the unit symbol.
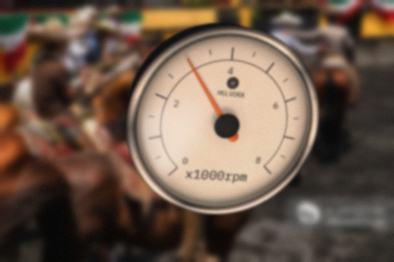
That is 3000 rpm
